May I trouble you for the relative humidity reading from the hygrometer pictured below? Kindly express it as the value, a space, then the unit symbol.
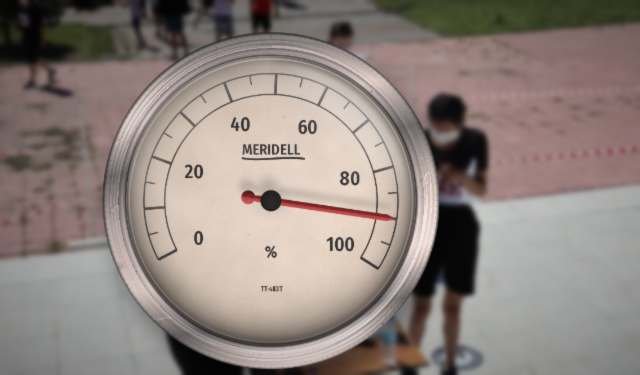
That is 90 %
